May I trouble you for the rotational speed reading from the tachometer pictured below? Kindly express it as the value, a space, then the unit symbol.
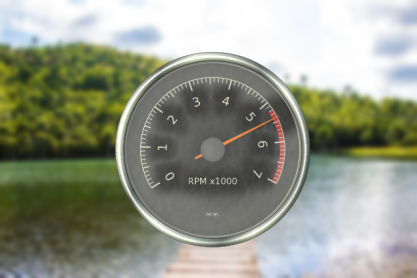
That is 5400 rpm
